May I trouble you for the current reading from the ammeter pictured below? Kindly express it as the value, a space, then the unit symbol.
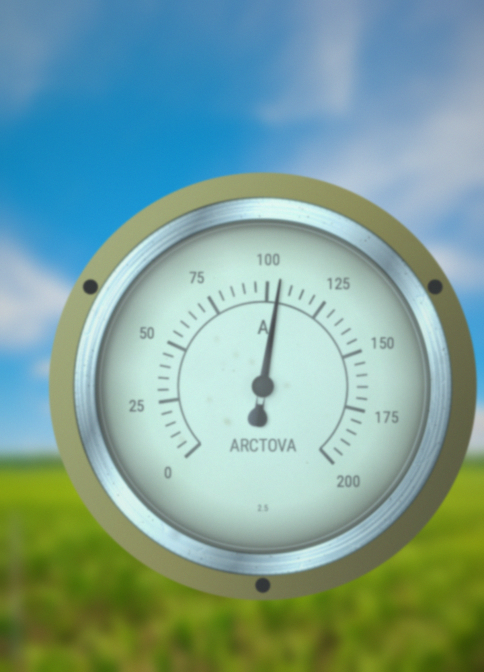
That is 105 A
